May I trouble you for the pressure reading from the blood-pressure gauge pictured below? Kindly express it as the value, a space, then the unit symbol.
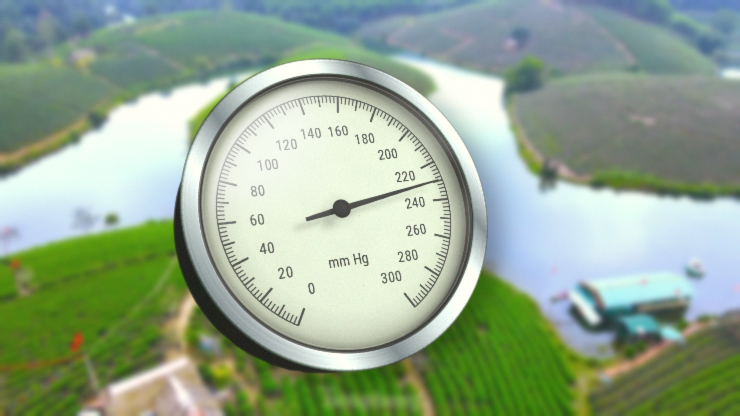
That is 230 mmHg
